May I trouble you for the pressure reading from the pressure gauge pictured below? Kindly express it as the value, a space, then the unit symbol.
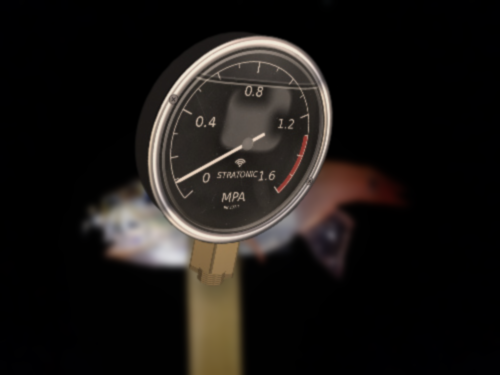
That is 0.1 MPa
